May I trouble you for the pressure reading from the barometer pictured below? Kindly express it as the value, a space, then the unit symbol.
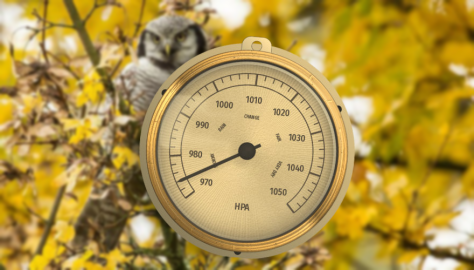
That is 974 hPa
